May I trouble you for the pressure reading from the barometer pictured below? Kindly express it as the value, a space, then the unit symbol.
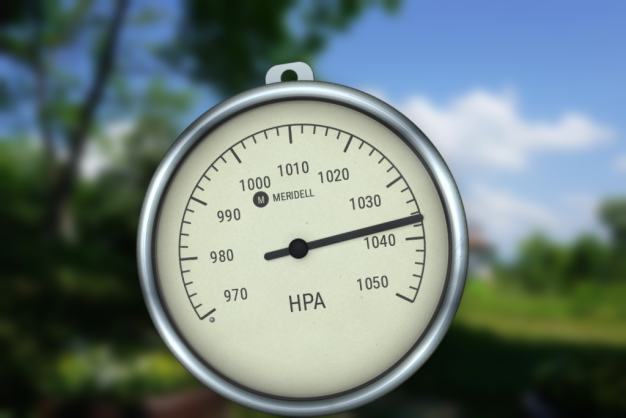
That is 1037 hPa
